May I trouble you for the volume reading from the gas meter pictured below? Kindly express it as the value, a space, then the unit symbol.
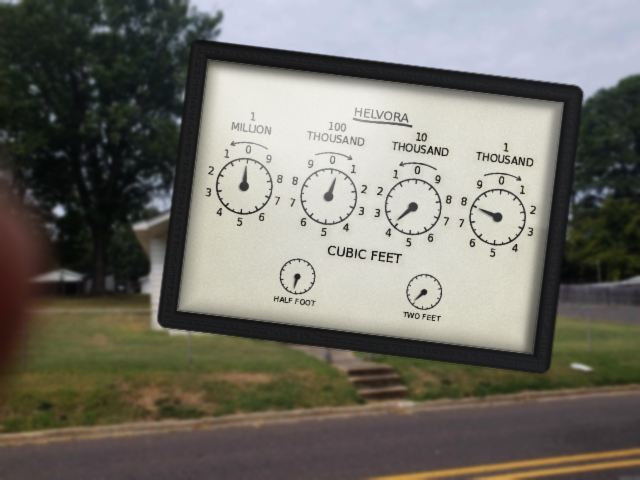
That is 3800 ft³
